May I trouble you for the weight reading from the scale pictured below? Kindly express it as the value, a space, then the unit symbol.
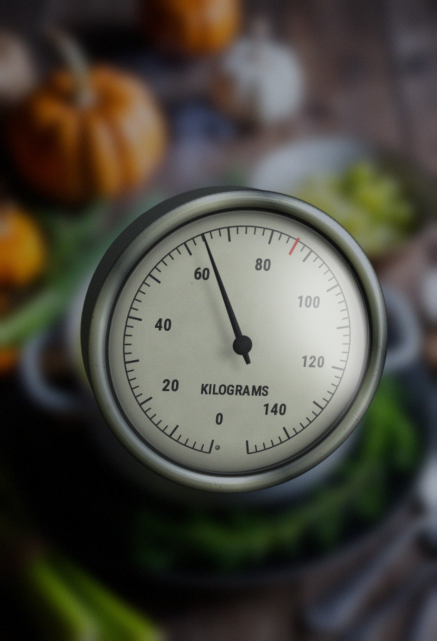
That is 64 kg
